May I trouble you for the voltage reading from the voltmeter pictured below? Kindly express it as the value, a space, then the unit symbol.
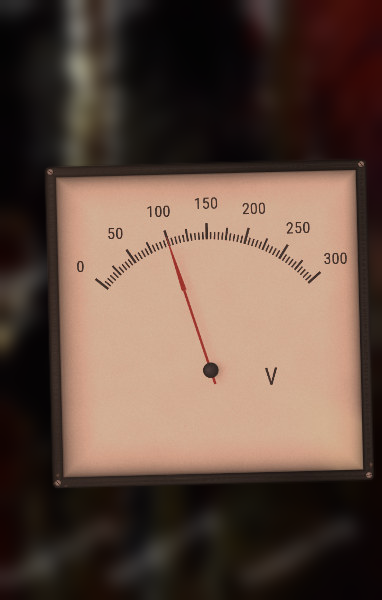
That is 100 V
